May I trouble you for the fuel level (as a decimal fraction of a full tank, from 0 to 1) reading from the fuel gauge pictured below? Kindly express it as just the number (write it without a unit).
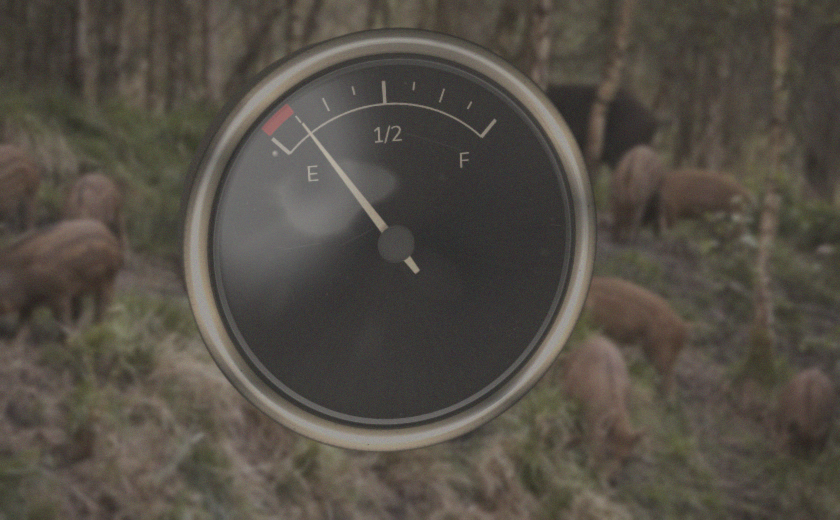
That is 0.125
